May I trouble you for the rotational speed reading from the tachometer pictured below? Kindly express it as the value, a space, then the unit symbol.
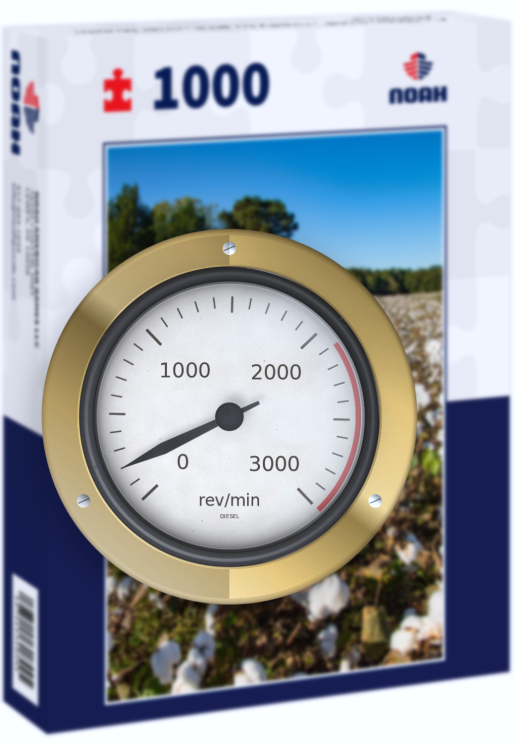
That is 200 rpm
